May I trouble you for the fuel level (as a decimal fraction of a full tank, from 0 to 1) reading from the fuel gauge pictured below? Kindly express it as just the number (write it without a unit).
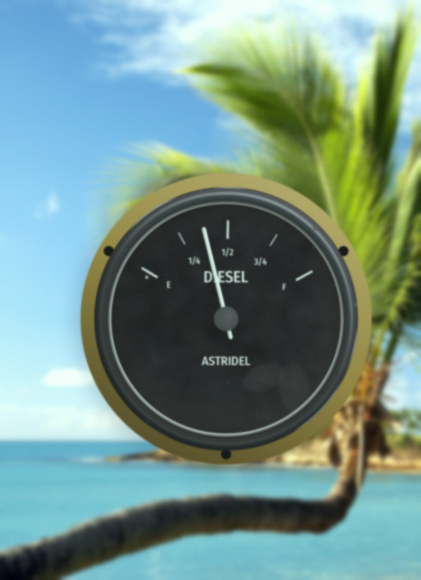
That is 0.375
